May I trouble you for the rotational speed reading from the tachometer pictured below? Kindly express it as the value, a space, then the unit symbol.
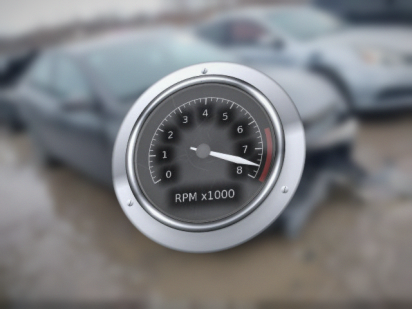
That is 7600 rpm
